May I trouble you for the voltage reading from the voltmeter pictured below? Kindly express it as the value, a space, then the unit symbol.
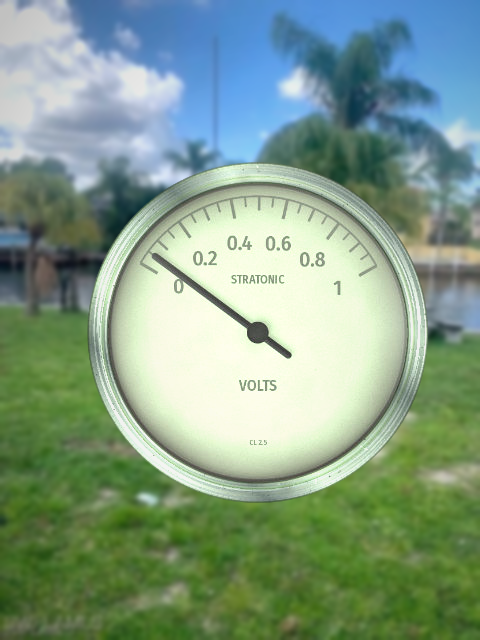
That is 0.05 V
